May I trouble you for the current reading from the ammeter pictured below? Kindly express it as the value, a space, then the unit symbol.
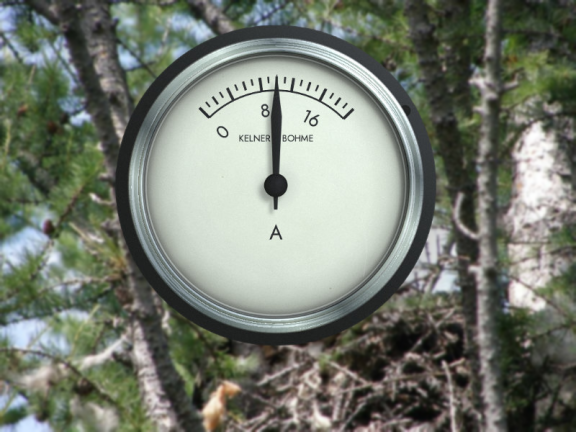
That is 10 A
